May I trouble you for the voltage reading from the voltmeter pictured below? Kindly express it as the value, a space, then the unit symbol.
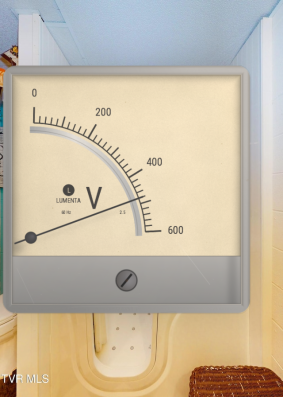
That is 480 V
